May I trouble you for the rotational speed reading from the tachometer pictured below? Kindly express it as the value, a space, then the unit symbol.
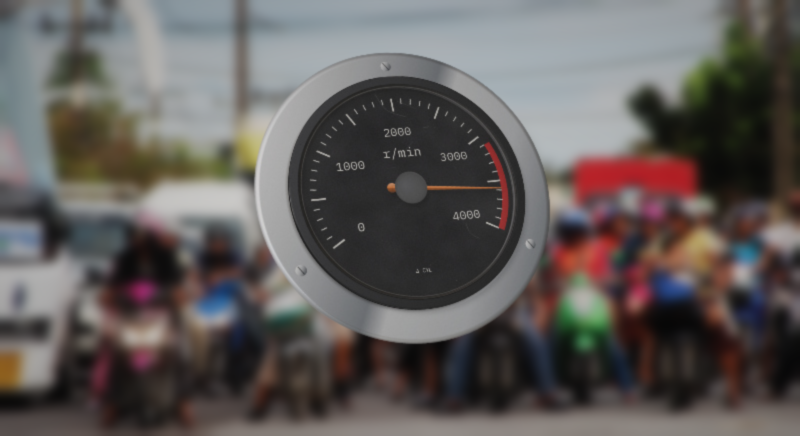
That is 3600 rpm
